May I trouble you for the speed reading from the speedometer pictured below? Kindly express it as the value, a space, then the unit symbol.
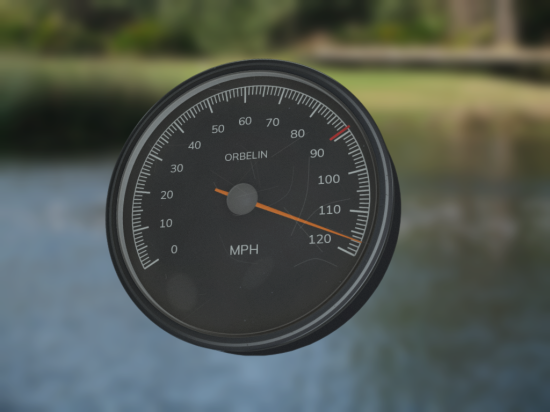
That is 117 mph
